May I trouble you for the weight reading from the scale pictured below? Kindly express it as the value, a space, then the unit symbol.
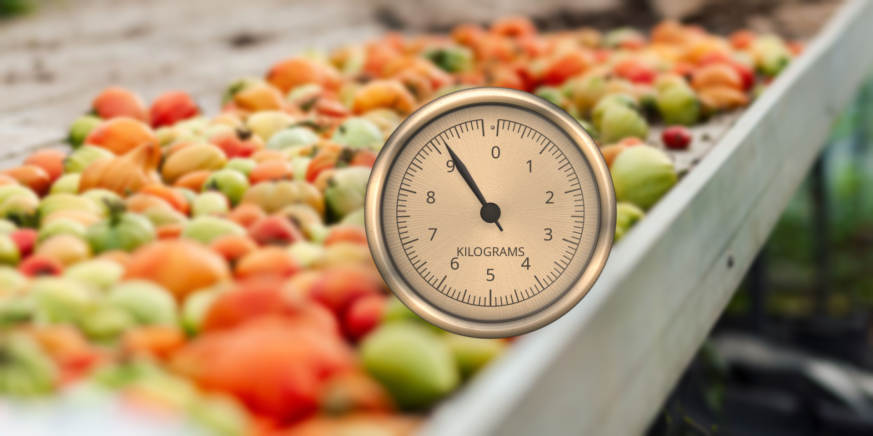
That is 9.2 kg
